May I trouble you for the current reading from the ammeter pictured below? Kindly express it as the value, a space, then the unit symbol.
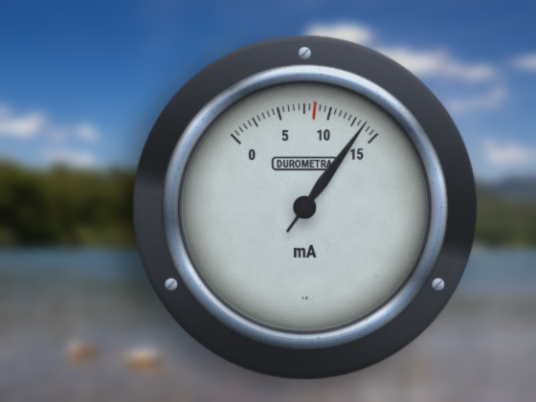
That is 13.5 mA
